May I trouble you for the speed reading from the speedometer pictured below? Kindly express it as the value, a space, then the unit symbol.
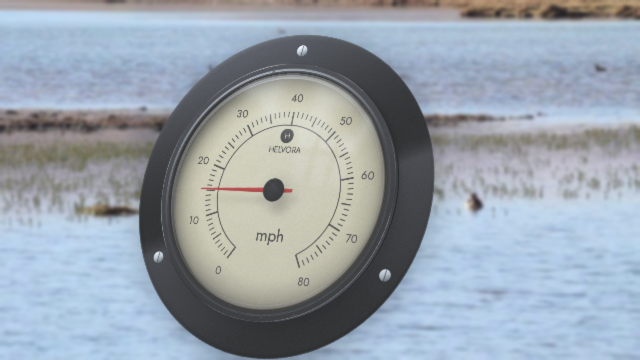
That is 15 mph
